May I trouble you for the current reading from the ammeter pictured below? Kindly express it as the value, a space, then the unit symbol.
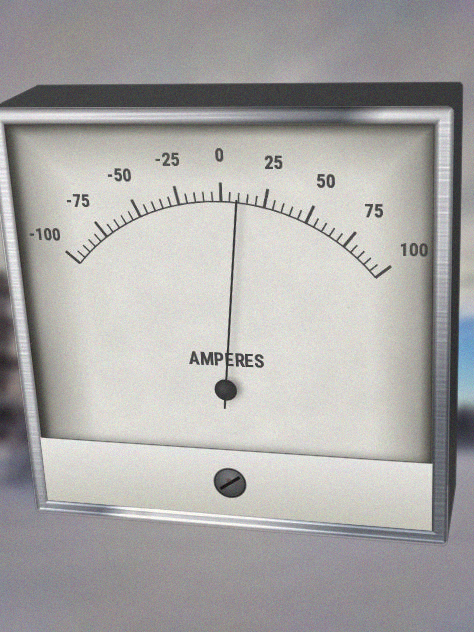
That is 10 A
